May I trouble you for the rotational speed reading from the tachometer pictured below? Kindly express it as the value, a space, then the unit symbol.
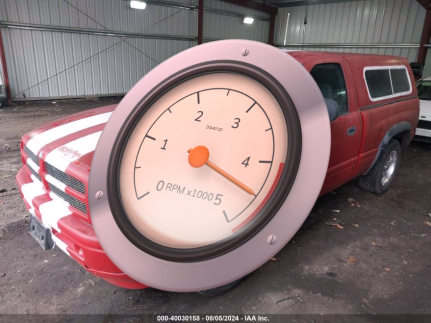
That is 4500 rpm
